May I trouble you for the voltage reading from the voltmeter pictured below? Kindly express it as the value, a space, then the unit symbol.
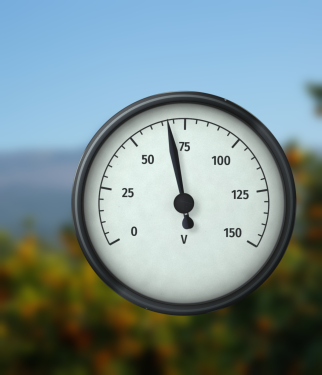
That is 67.5 V
